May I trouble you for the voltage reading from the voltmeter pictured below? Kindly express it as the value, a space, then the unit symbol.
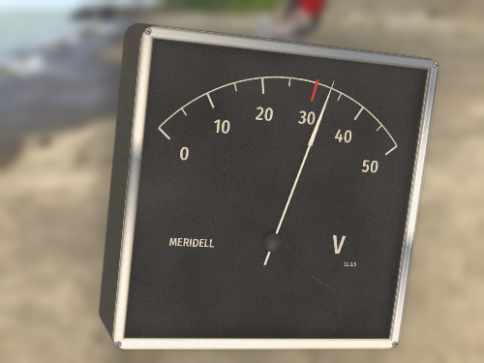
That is 32.5 V
